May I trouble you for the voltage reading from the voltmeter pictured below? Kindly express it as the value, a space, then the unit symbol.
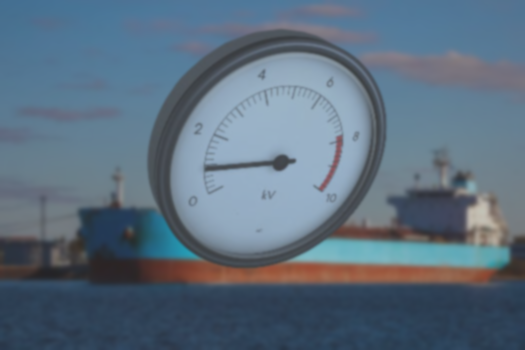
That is 1 kV
